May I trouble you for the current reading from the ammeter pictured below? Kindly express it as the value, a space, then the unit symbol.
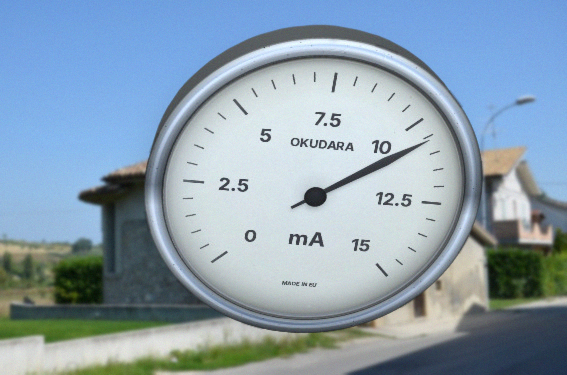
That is 10.5 mA
